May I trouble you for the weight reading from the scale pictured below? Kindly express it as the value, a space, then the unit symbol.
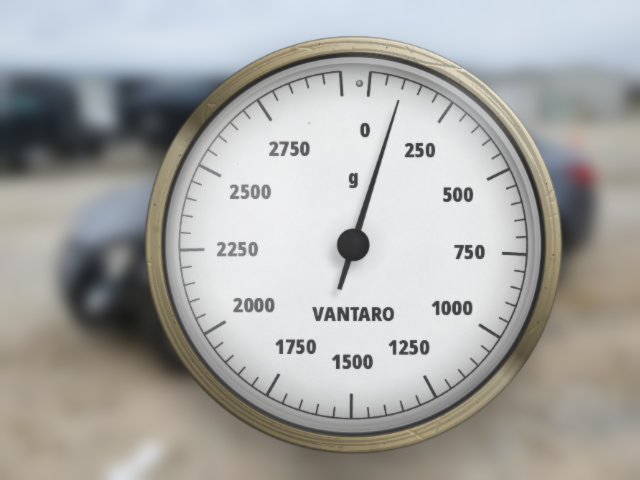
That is 100 g
